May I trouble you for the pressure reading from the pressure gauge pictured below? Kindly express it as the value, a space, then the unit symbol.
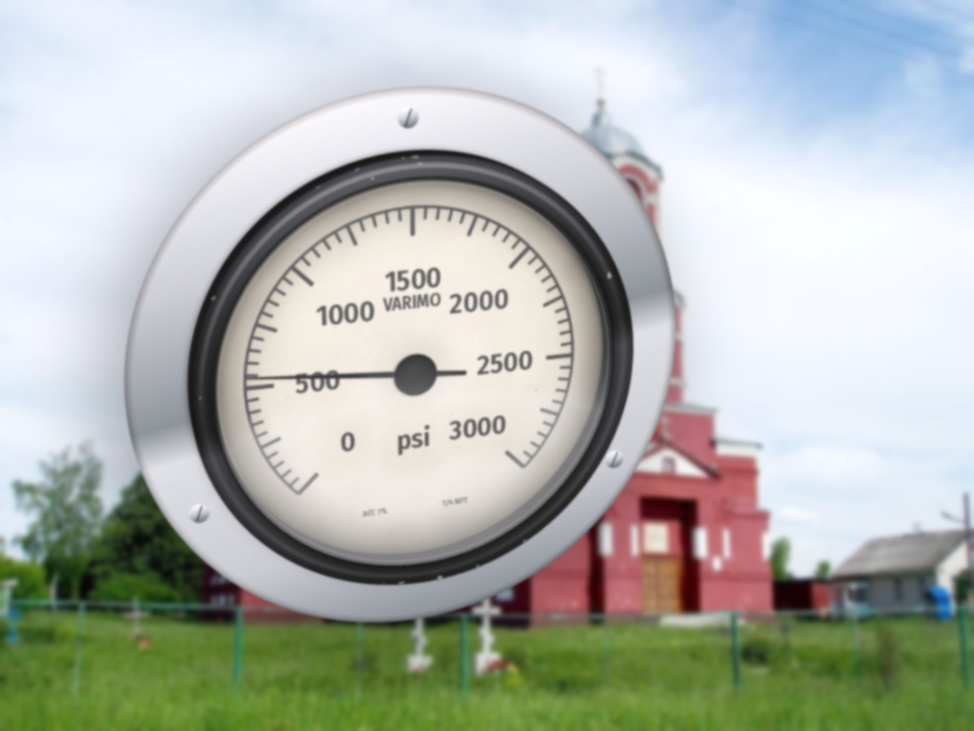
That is 550 psi
